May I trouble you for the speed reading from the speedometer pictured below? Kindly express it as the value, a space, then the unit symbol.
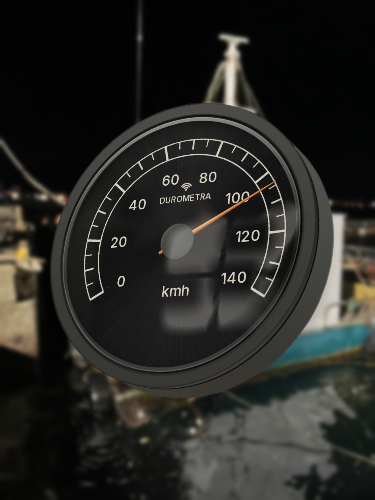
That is 105 km/h
